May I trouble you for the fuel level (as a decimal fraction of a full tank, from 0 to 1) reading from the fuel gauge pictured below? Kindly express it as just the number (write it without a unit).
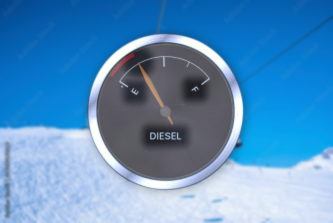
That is 0.25
